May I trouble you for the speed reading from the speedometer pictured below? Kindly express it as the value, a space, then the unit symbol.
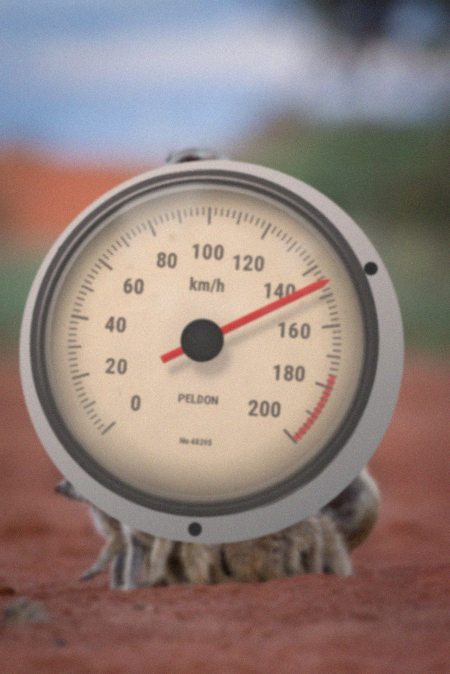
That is 146 km/h
